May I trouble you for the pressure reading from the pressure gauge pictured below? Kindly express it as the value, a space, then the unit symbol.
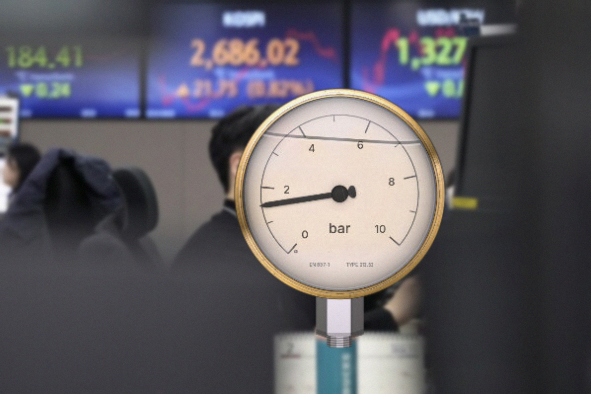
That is 1.5 bar
